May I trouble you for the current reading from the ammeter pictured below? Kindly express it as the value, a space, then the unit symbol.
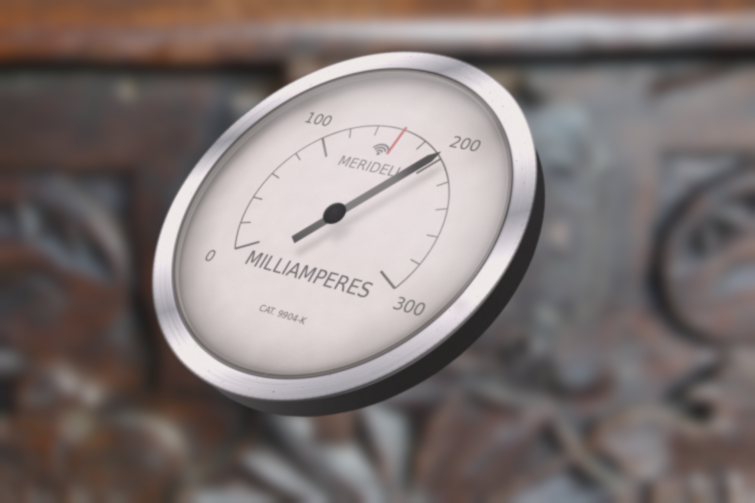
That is 200 mA
